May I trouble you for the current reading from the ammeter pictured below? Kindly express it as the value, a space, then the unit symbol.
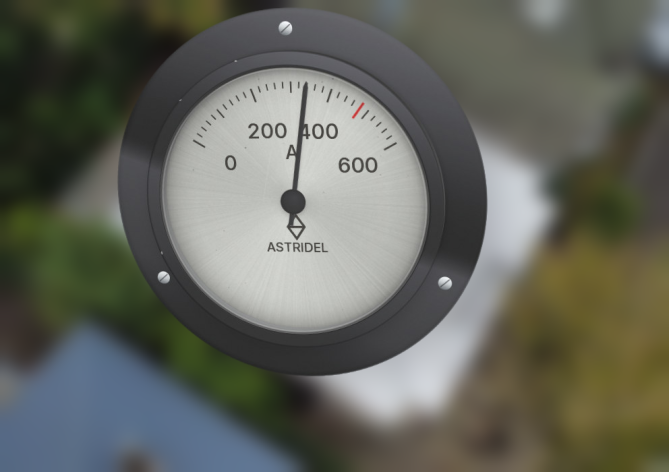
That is 340 A
